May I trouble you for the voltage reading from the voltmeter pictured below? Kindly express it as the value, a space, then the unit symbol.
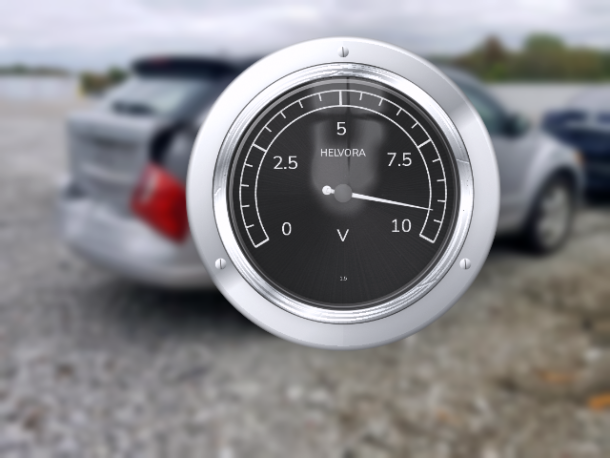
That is 9.25 V
